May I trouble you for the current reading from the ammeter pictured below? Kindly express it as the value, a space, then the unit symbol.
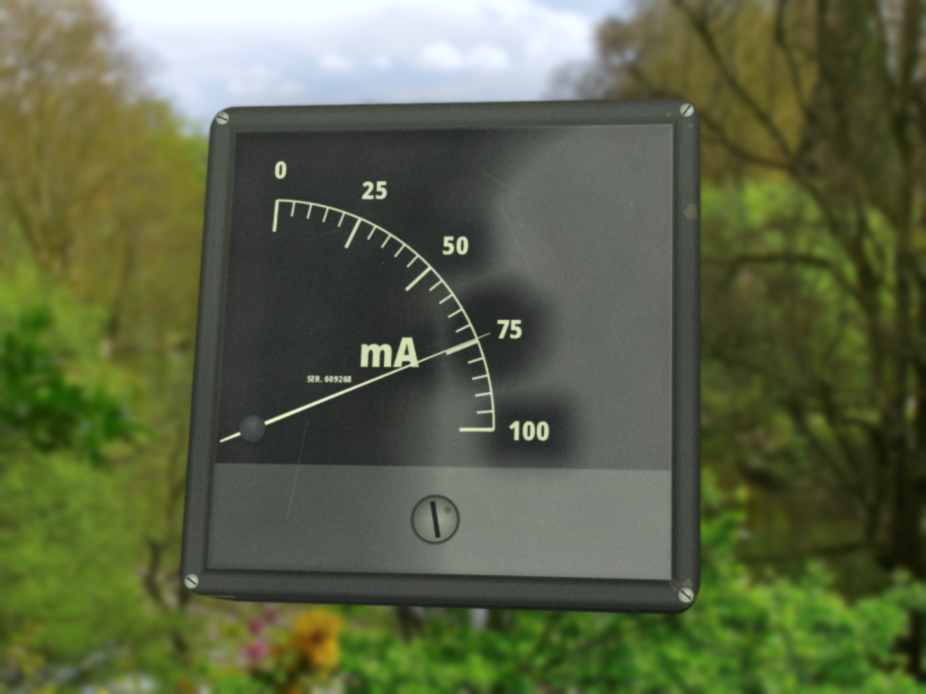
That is 75 mA
